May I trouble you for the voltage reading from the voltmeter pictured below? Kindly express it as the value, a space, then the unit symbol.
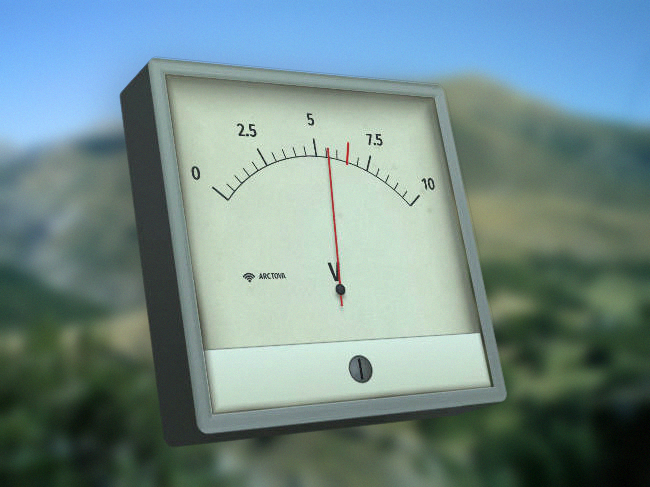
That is 5.5 V
